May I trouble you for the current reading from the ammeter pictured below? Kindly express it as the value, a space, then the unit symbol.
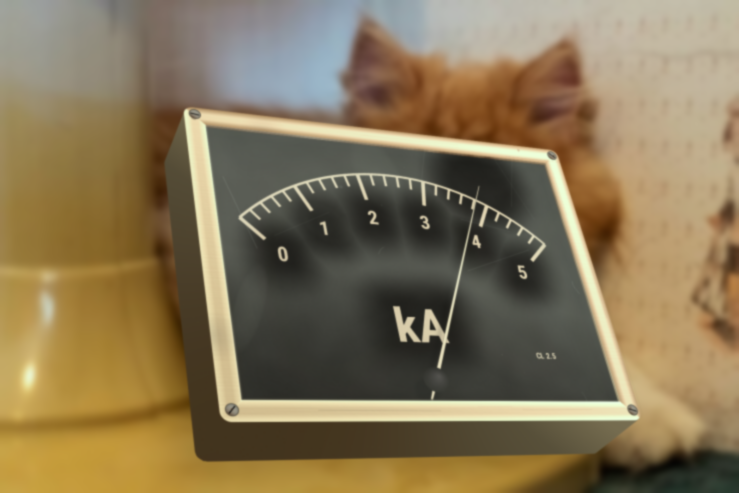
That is 3.8 kA
